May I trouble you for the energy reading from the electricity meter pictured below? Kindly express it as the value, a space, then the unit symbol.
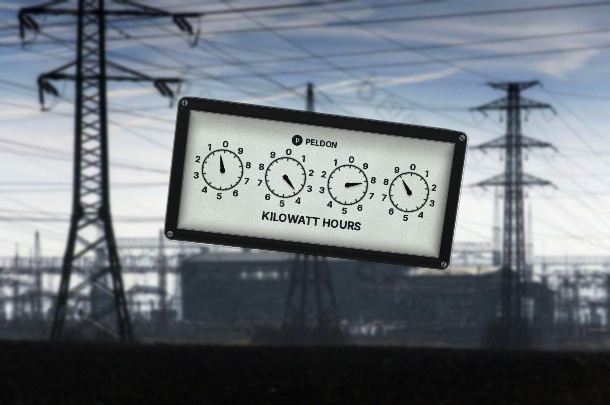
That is 379 kWh
